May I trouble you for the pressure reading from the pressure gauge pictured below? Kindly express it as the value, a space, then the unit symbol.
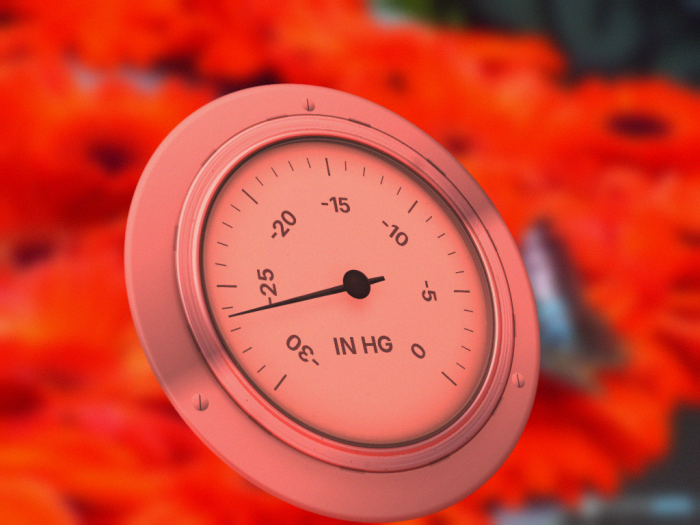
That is -26.5 inHg
